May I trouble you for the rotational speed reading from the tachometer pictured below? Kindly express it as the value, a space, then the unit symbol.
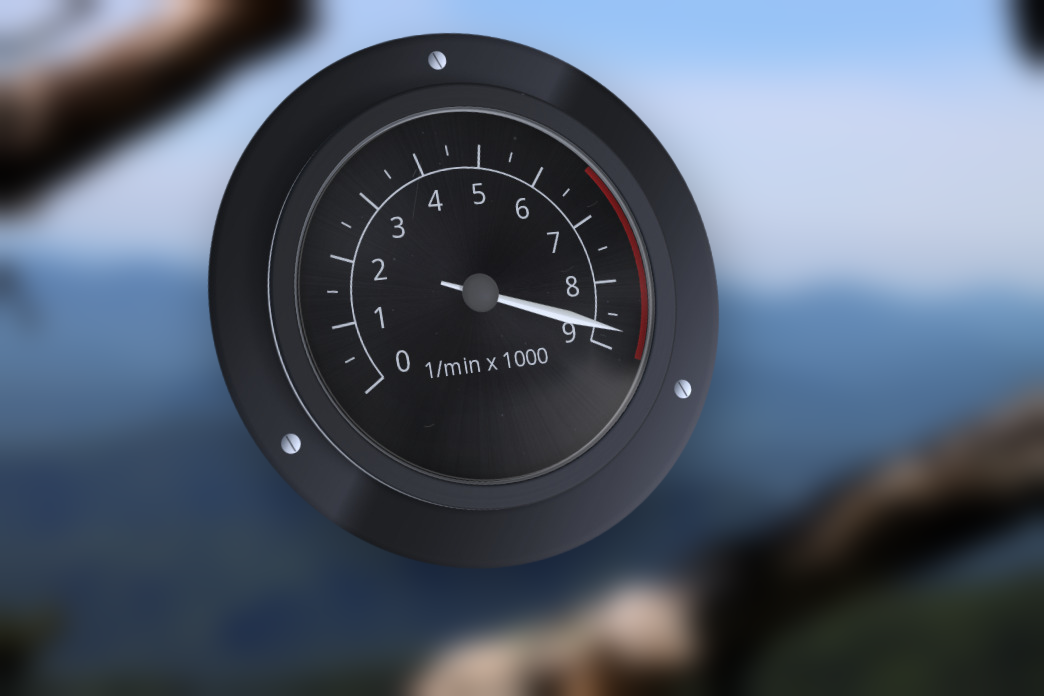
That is 8750 rpm
